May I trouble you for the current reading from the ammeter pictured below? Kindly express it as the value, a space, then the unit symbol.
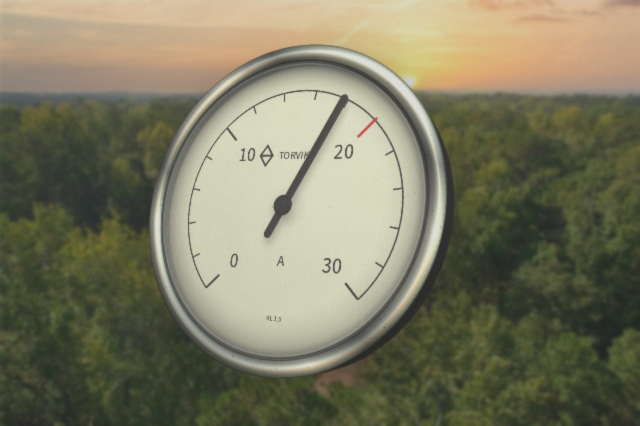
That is 18 A
